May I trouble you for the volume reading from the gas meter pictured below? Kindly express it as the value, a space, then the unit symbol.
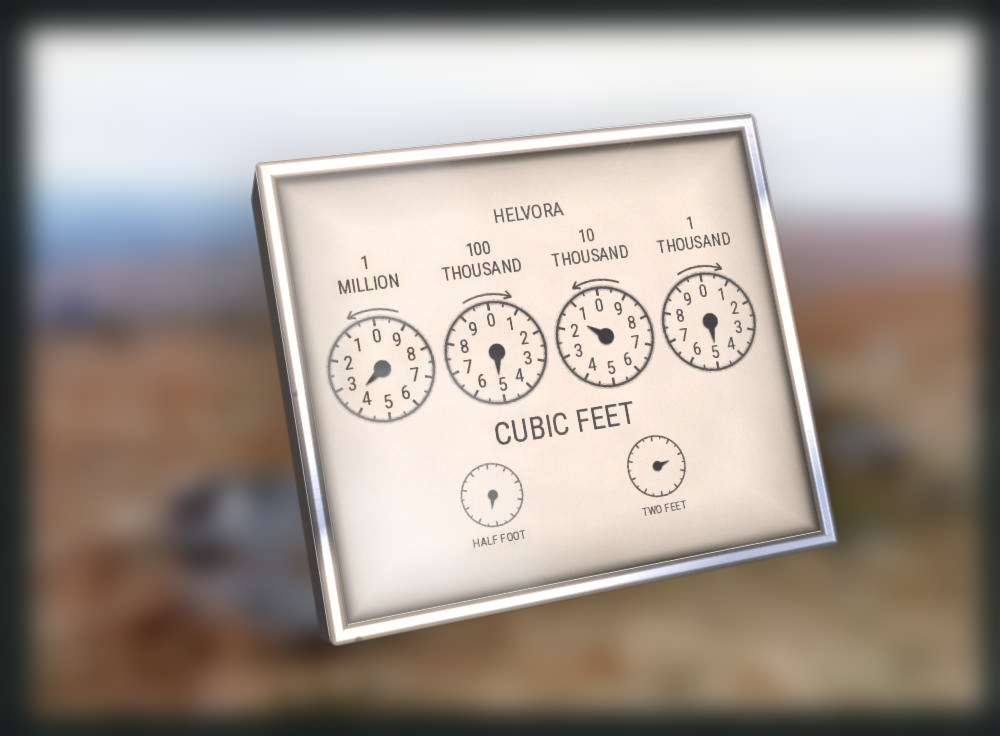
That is 351500 ft³
